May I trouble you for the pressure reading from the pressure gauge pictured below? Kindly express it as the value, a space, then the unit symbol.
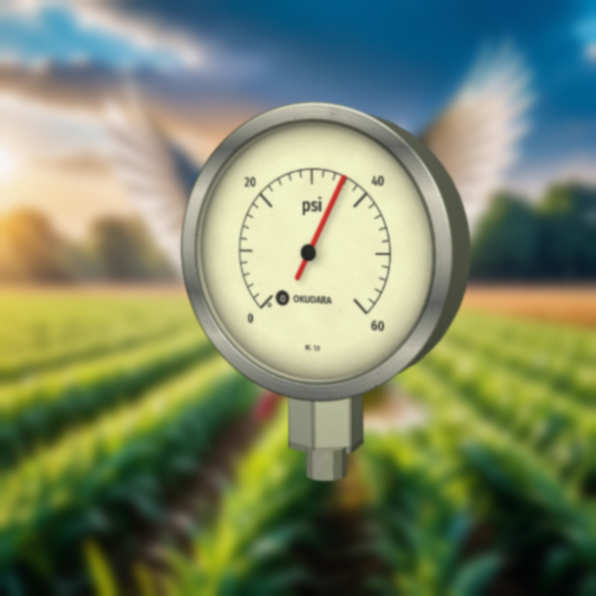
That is 36 psi
